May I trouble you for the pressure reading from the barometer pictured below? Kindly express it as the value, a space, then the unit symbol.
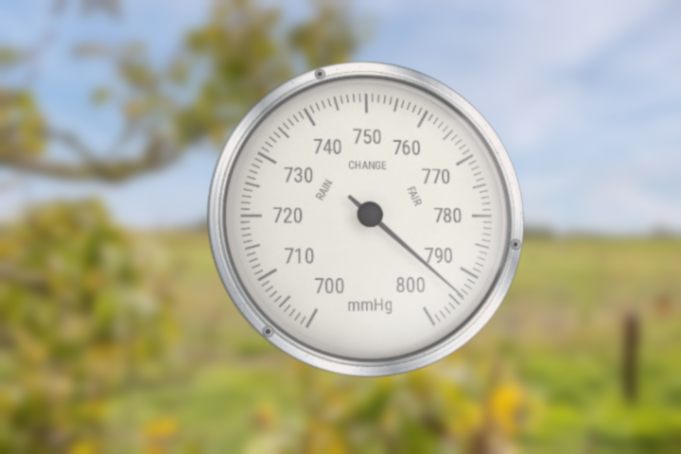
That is 794 mmHg
